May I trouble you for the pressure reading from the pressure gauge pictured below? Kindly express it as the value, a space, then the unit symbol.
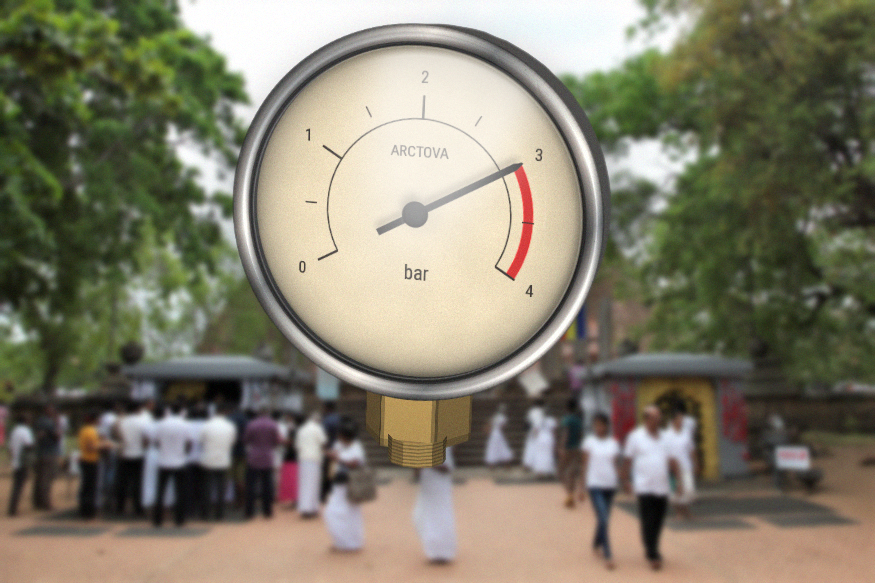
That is 3 bar
